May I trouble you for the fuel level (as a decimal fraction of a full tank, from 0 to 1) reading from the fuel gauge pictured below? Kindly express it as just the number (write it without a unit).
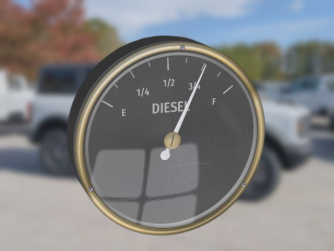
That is 0.75
